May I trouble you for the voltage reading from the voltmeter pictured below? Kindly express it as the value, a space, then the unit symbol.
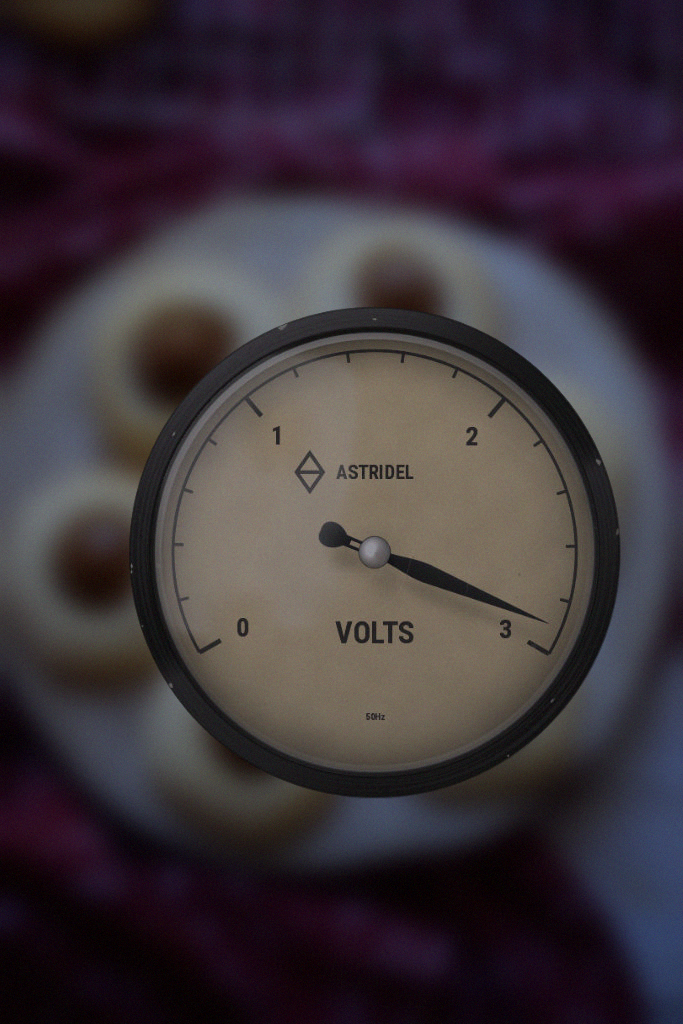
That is 2.9 V
